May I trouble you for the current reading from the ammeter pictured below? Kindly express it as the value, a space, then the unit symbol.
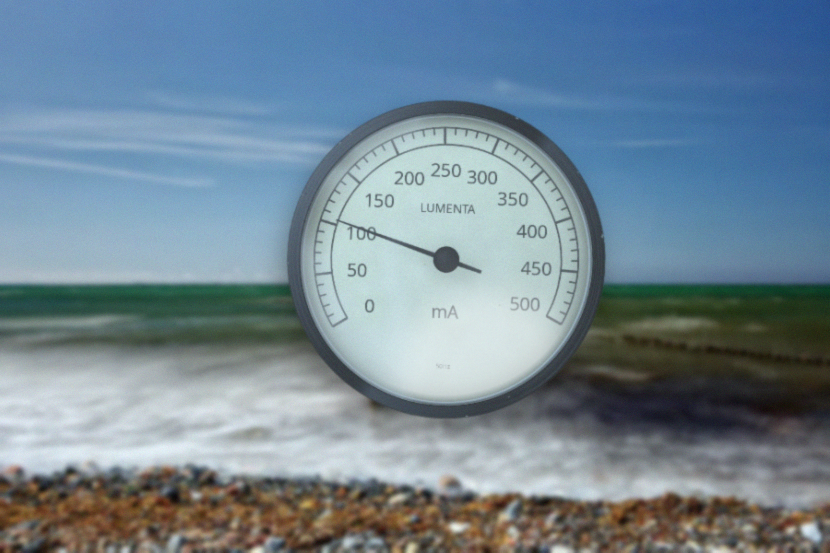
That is 105 mA
